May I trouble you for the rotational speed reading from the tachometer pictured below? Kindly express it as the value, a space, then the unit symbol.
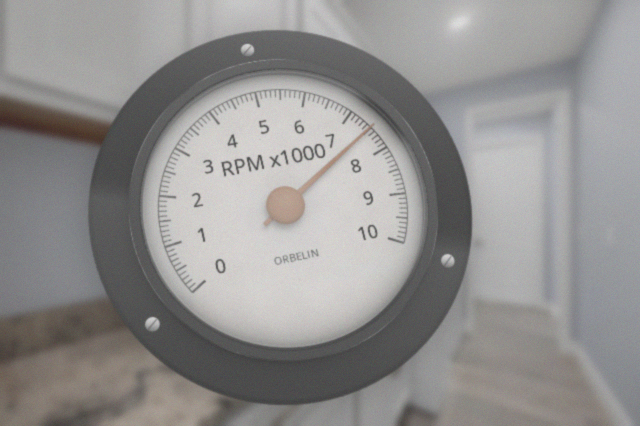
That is 7500 rpm
